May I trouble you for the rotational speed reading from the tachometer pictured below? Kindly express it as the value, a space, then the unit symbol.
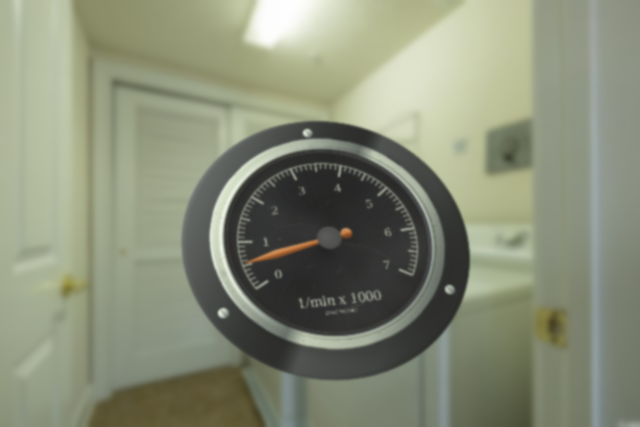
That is 500 rpm
